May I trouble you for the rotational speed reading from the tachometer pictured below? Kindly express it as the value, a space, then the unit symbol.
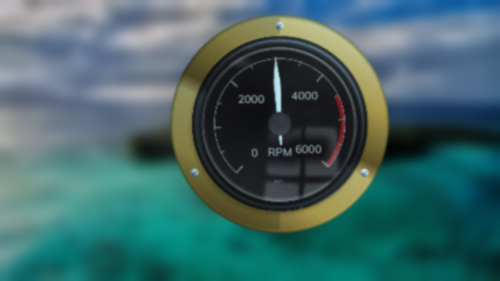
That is 3000 rpm
